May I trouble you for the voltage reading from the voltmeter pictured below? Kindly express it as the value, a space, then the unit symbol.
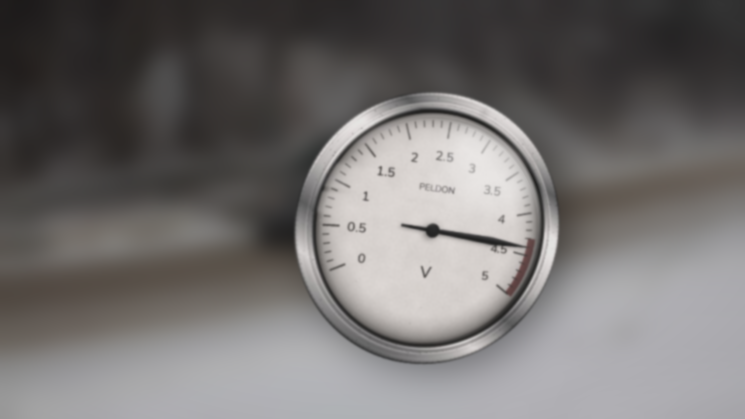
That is 4.4 V
